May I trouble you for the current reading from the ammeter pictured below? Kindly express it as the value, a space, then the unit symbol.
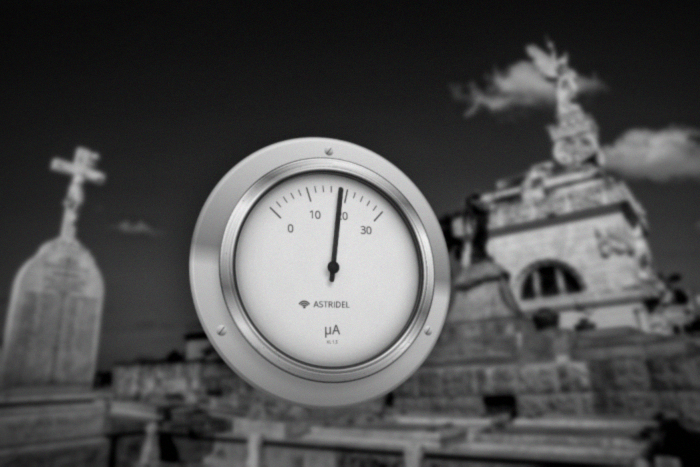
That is 18 µA
